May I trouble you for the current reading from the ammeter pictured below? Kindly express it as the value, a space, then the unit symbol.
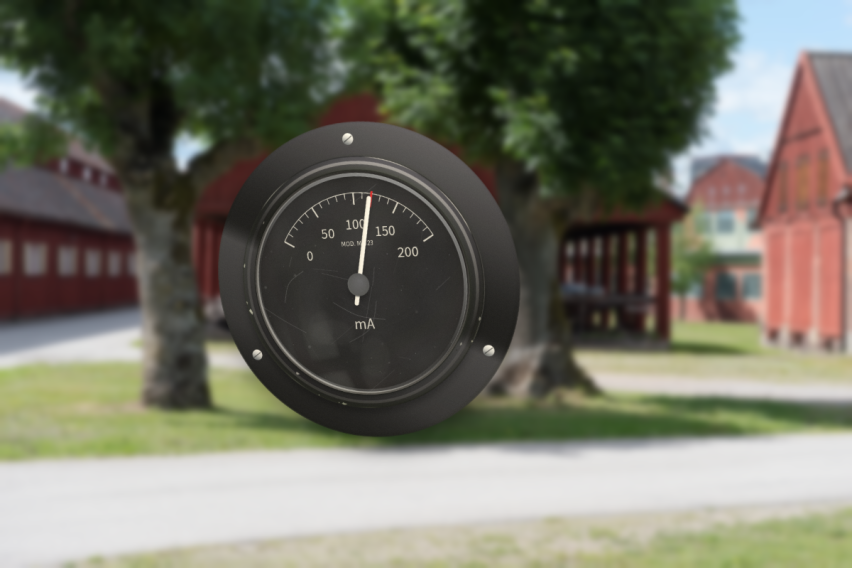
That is 120 mA
